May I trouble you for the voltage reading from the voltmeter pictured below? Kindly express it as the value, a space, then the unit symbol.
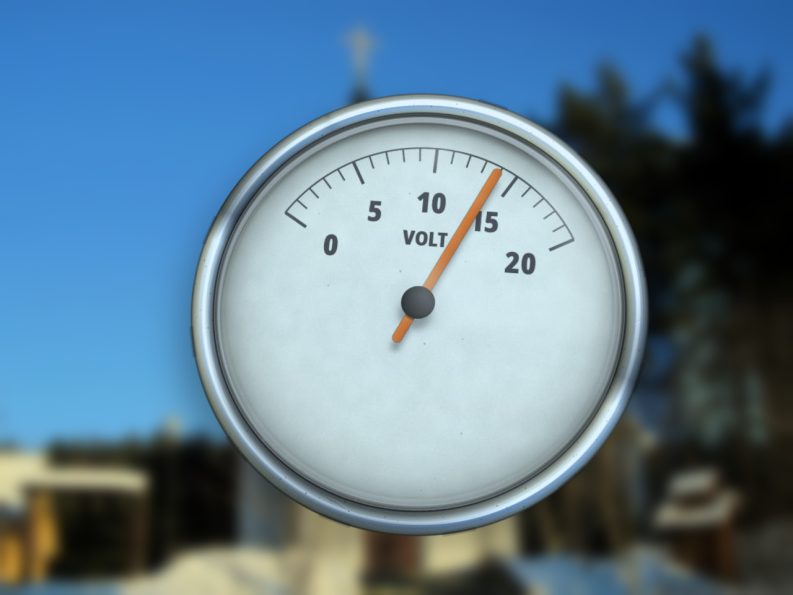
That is 14 V
